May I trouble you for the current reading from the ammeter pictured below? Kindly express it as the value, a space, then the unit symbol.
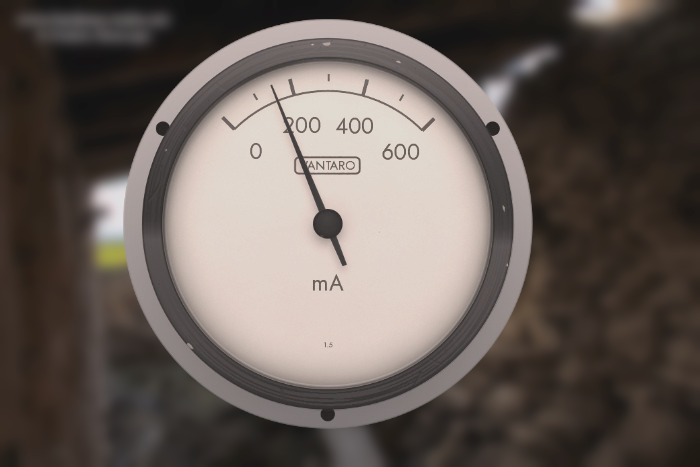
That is 150 mA
